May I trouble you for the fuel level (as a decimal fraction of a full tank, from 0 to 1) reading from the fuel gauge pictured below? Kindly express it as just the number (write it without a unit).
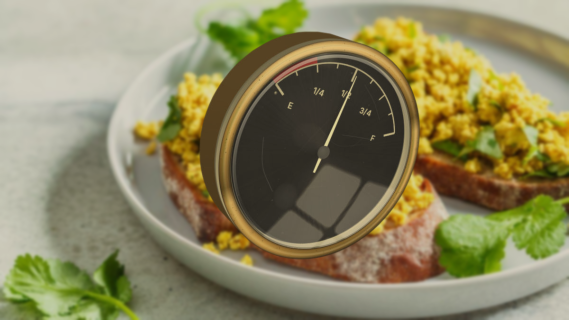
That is 0.5
